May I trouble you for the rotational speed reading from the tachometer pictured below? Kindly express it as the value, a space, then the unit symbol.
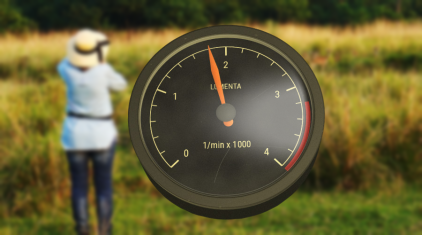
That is 1800 rpm
